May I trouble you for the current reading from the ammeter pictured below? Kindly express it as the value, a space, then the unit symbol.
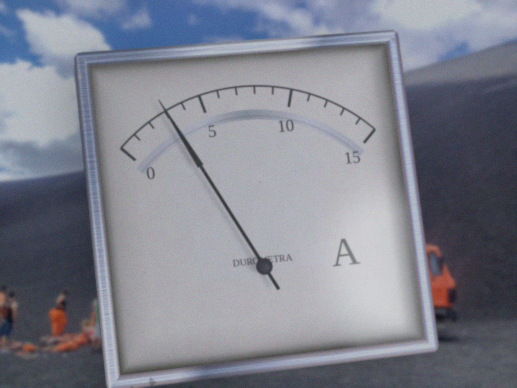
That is 3 A
